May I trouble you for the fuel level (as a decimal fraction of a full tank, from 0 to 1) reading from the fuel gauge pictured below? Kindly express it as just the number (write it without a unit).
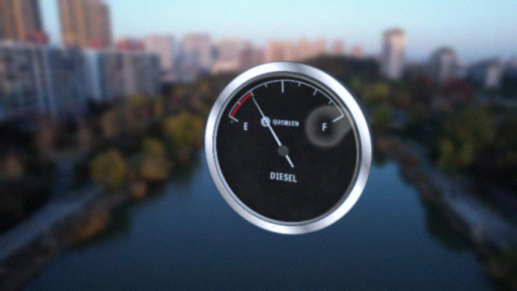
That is 0.25
